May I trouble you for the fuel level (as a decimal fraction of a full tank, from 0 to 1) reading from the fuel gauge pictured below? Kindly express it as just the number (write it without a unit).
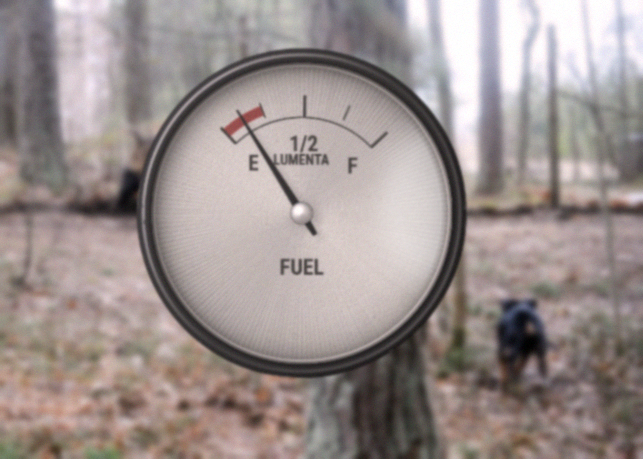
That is 0.125
